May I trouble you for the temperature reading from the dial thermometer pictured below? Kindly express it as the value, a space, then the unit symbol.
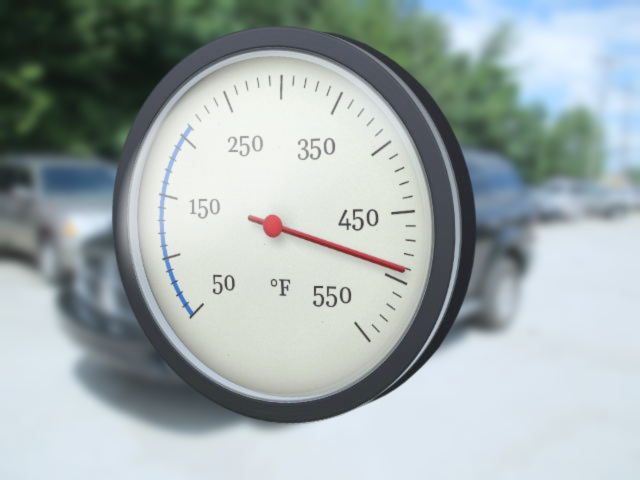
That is 490 °F
